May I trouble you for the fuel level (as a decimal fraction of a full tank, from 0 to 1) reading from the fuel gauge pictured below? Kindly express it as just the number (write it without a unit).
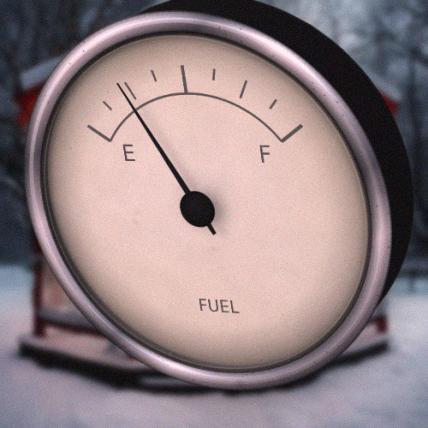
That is 0.25
